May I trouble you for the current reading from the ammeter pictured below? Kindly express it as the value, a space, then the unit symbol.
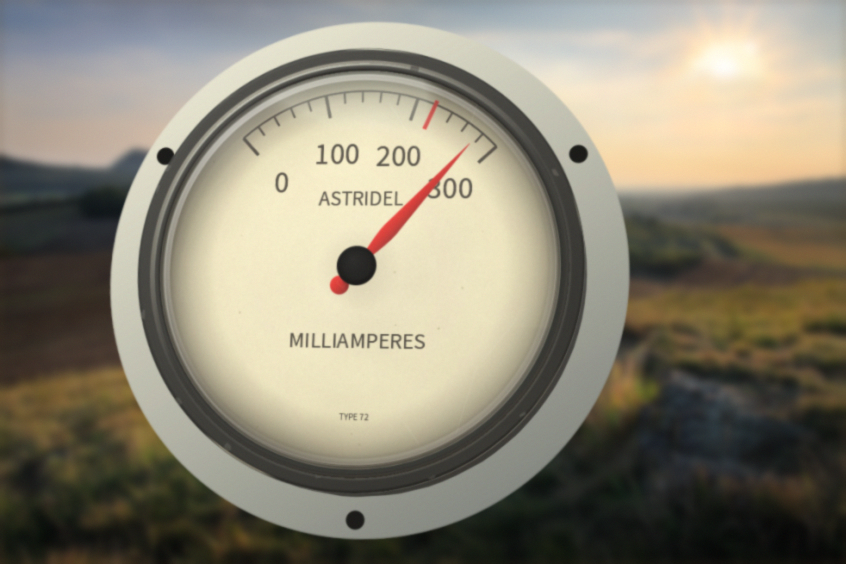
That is 280 mA
